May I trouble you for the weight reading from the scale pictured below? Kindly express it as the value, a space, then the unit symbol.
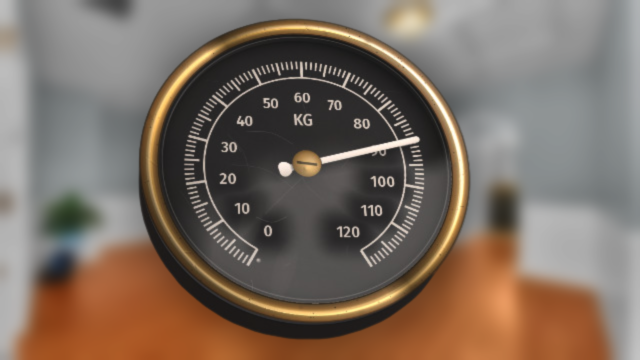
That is 90 kg
